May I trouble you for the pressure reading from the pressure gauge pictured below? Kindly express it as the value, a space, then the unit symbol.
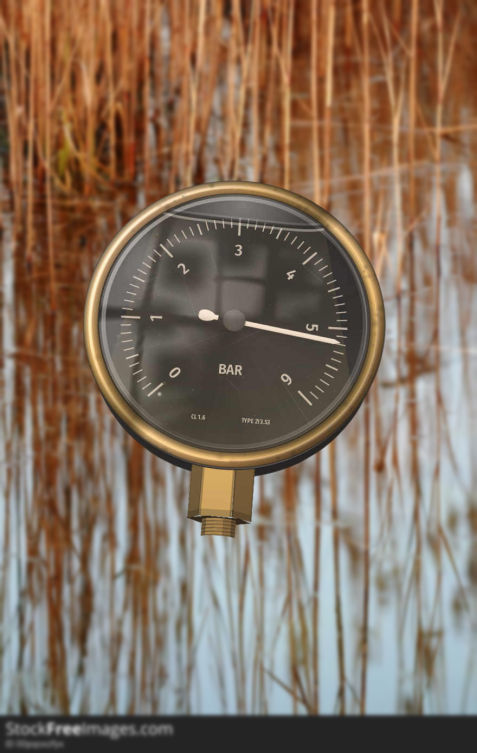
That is 5.2 bar
